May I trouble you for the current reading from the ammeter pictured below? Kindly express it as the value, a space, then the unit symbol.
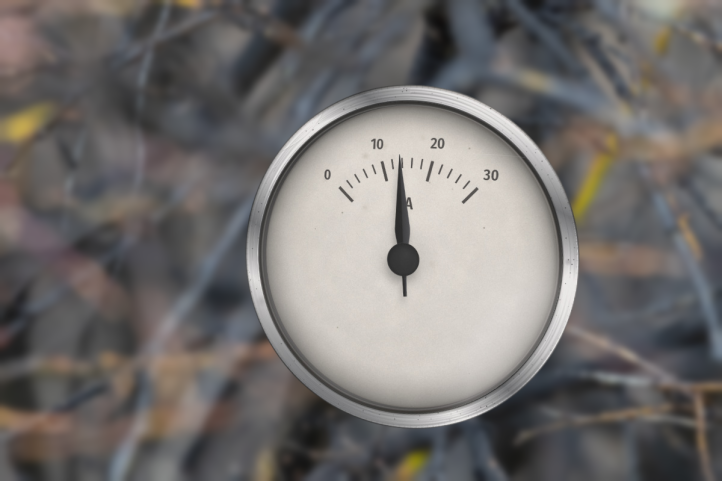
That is 14 A
